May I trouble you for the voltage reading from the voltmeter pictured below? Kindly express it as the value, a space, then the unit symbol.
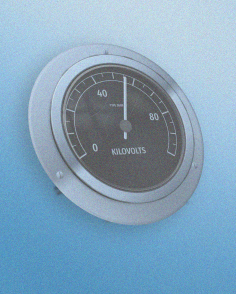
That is 55 kV
